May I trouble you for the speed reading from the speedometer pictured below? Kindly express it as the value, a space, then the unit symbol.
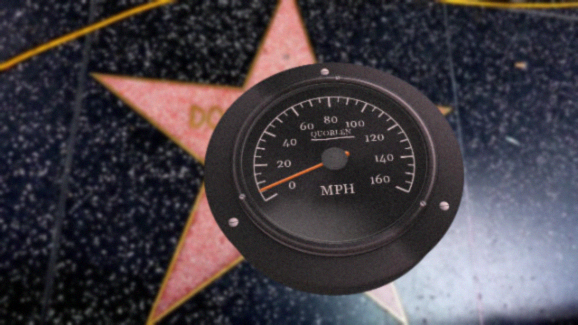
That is 5 mph
